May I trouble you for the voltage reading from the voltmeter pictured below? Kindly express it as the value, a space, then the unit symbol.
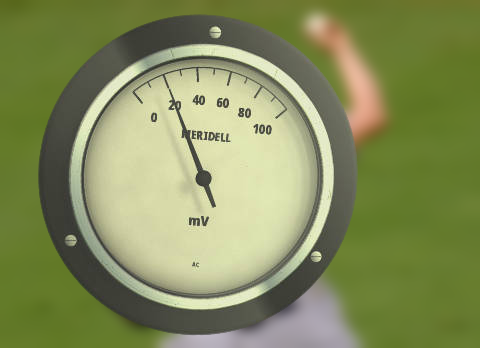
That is 20 mV
